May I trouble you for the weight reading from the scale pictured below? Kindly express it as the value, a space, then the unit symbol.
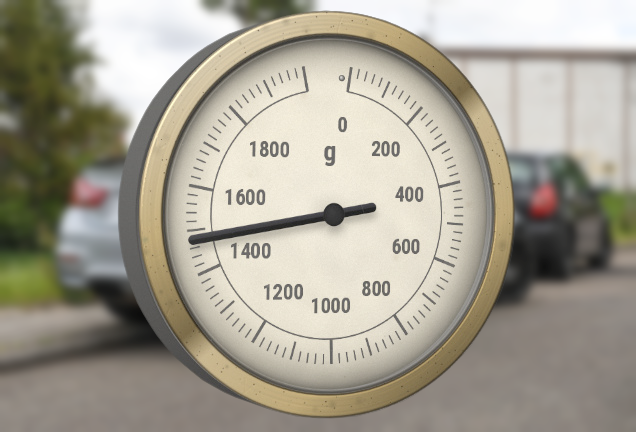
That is 1480 g
